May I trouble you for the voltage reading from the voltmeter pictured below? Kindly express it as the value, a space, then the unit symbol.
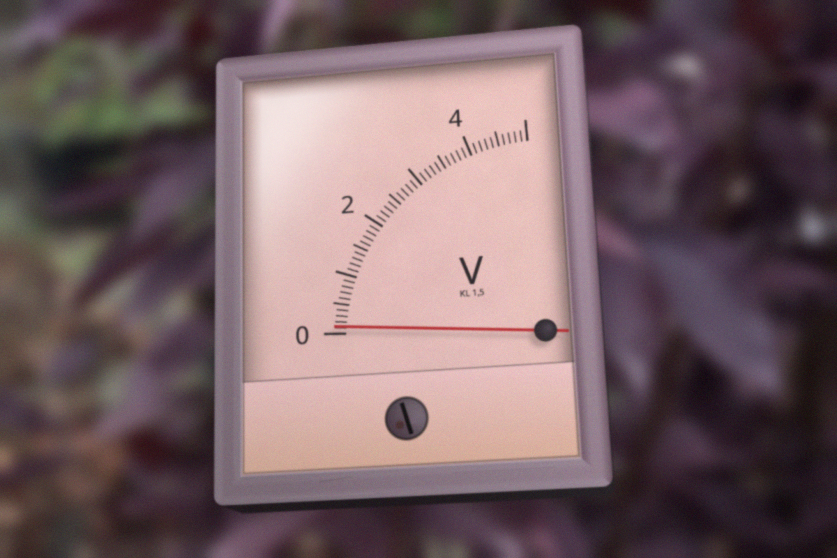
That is 0.1 V
